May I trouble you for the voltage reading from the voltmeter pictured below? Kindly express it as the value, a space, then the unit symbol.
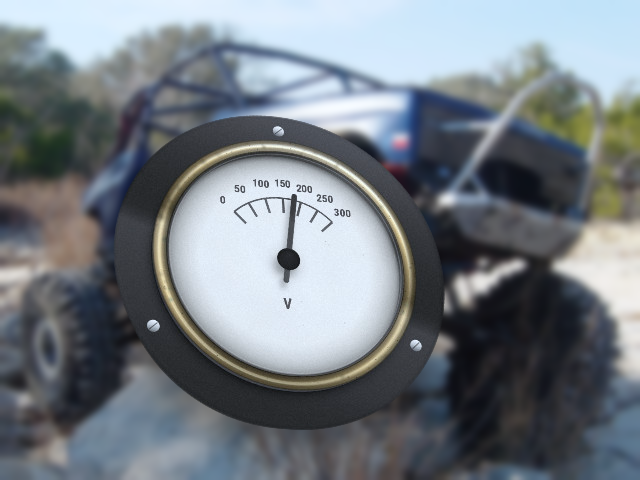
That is 175 V
